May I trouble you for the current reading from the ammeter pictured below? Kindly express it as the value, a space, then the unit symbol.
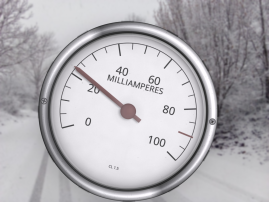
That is 22.5 mA
